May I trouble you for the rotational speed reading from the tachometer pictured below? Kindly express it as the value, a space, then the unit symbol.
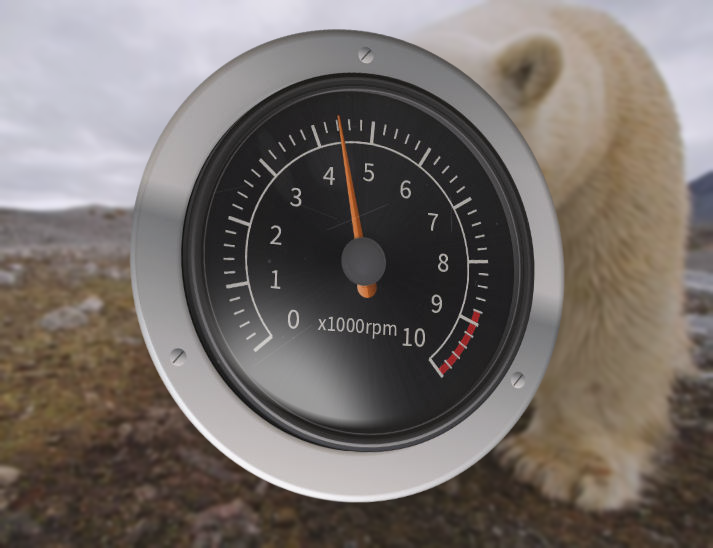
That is 4400 rpm
